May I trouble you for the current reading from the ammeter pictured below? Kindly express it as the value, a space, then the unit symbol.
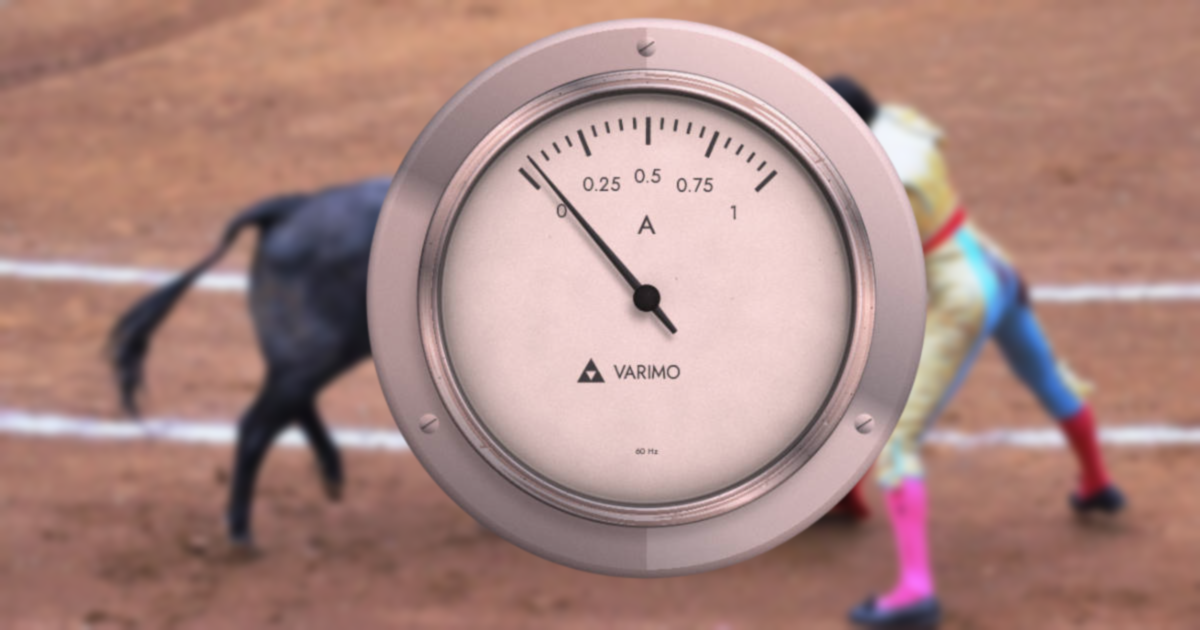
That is 0.05 A
